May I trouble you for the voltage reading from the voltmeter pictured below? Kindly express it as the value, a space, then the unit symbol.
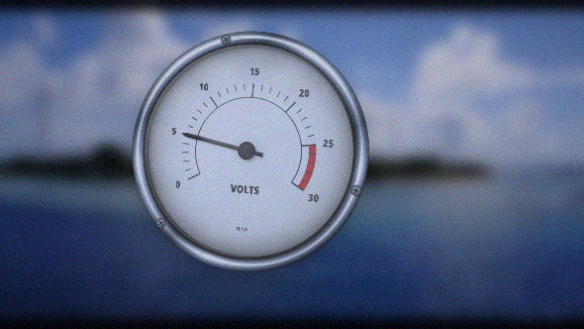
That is 5 V
